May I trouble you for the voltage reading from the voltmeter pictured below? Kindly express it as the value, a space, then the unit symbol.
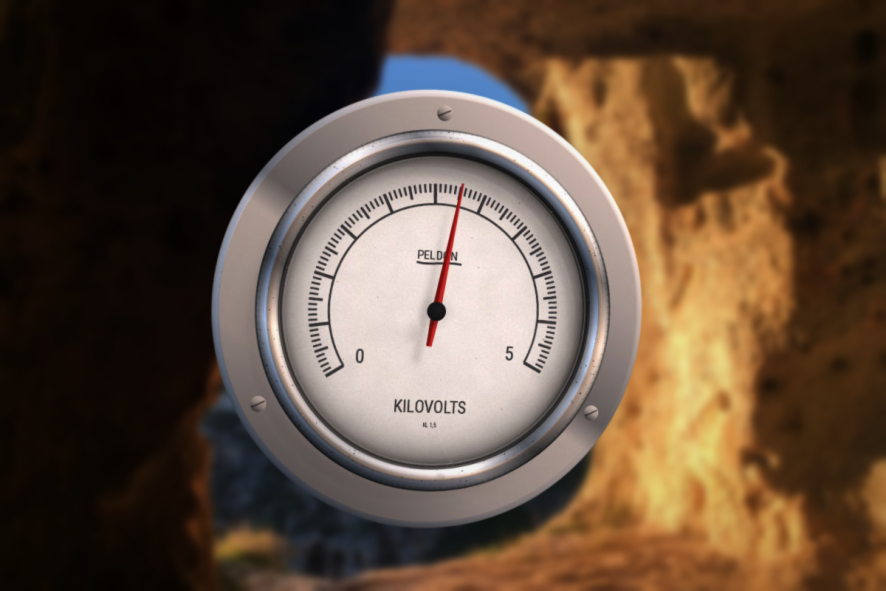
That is 2.75 kV
